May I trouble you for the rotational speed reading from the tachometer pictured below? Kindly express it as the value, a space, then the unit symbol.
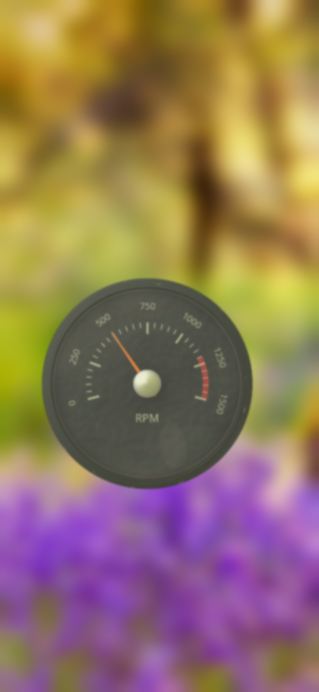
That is 500 rpm
